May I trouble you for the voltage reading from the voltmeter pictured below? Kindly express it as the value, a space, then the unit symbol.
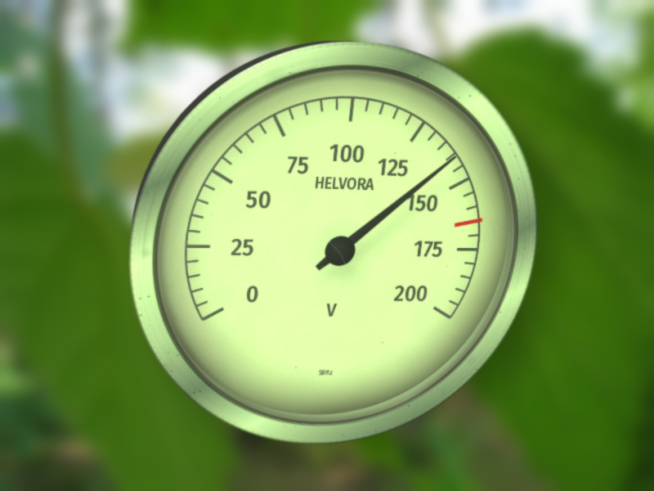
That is 140 V
